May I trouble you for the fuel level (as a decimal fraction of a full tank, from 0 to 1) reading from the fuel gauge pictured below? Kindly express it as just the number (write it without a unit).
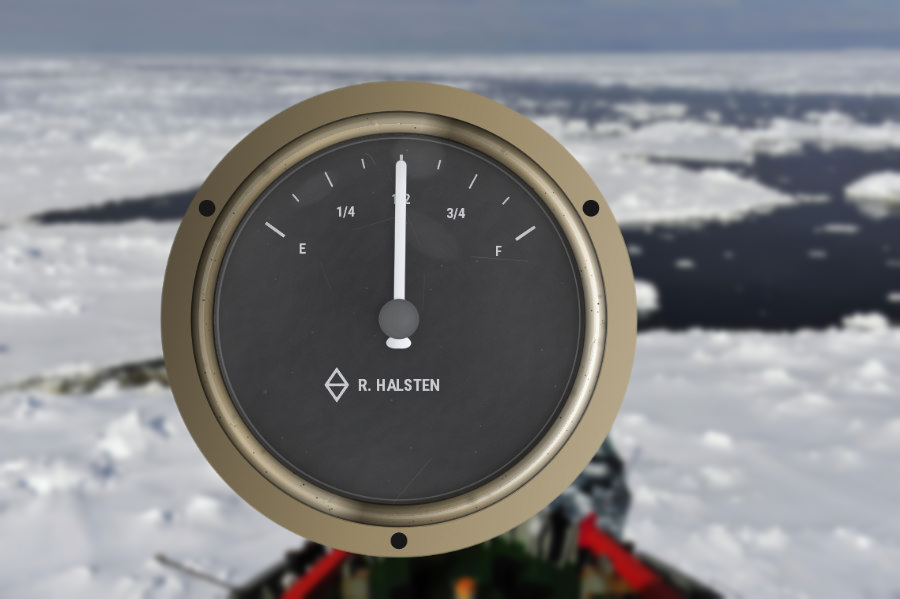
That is 0.5
